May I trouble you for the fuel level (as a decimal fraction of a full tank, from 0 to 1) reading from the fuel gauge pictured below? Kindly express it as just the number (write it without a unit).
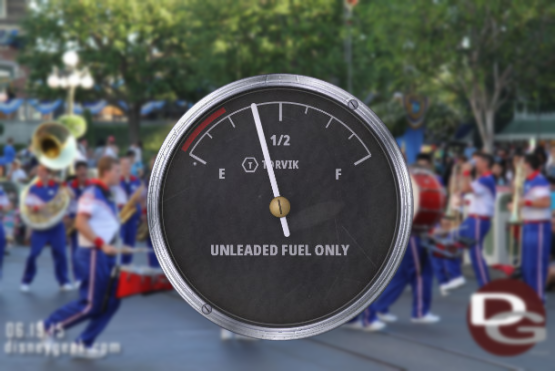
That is 0.375
